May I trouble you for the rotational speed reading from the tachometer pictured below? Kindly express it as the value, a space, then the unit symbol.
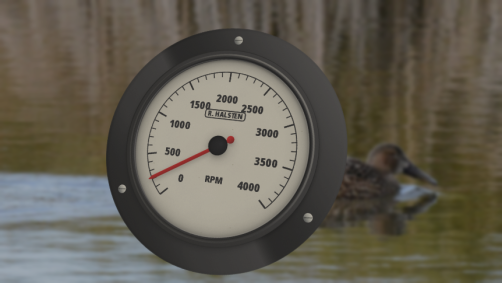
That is 200 rpm
